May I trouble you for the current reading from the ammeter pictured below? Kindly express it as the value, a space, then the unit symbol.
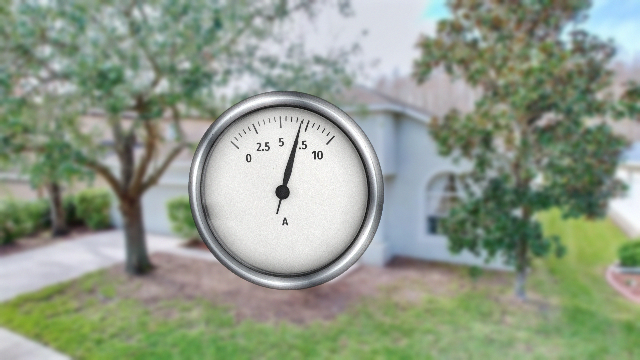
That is 7 A
